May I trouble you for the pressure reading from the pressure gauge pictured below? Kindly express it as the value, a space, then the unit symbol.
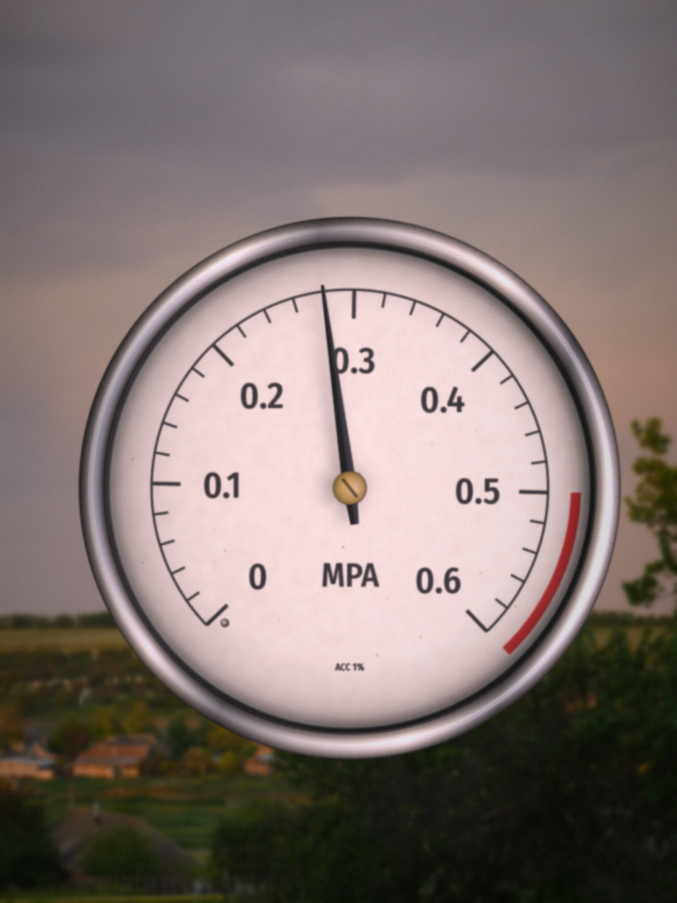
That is 0.28 MPa
